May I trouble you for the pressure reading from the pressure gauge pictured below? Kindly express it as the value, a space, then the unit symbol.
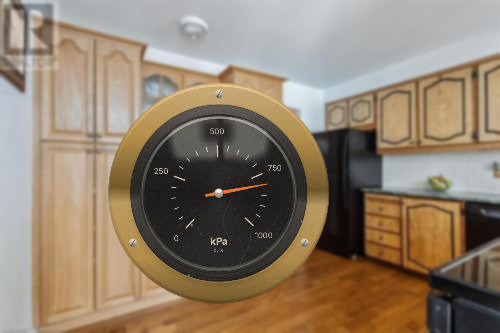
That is 800 kPa
